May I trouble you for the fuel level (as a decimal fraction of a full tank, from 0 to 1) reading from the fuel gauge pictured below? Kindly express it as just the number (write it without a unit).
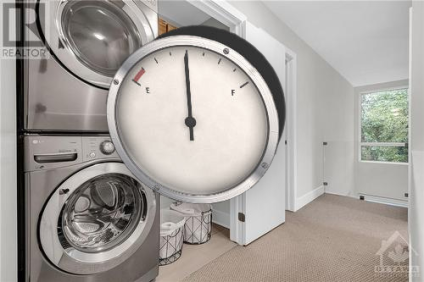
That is 0.5
